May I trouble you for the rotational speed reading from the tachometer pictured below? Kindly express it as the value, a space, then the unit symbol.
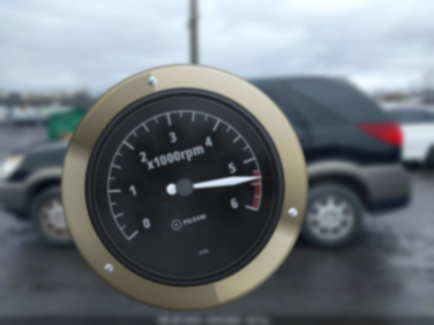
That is 5375 rpm
